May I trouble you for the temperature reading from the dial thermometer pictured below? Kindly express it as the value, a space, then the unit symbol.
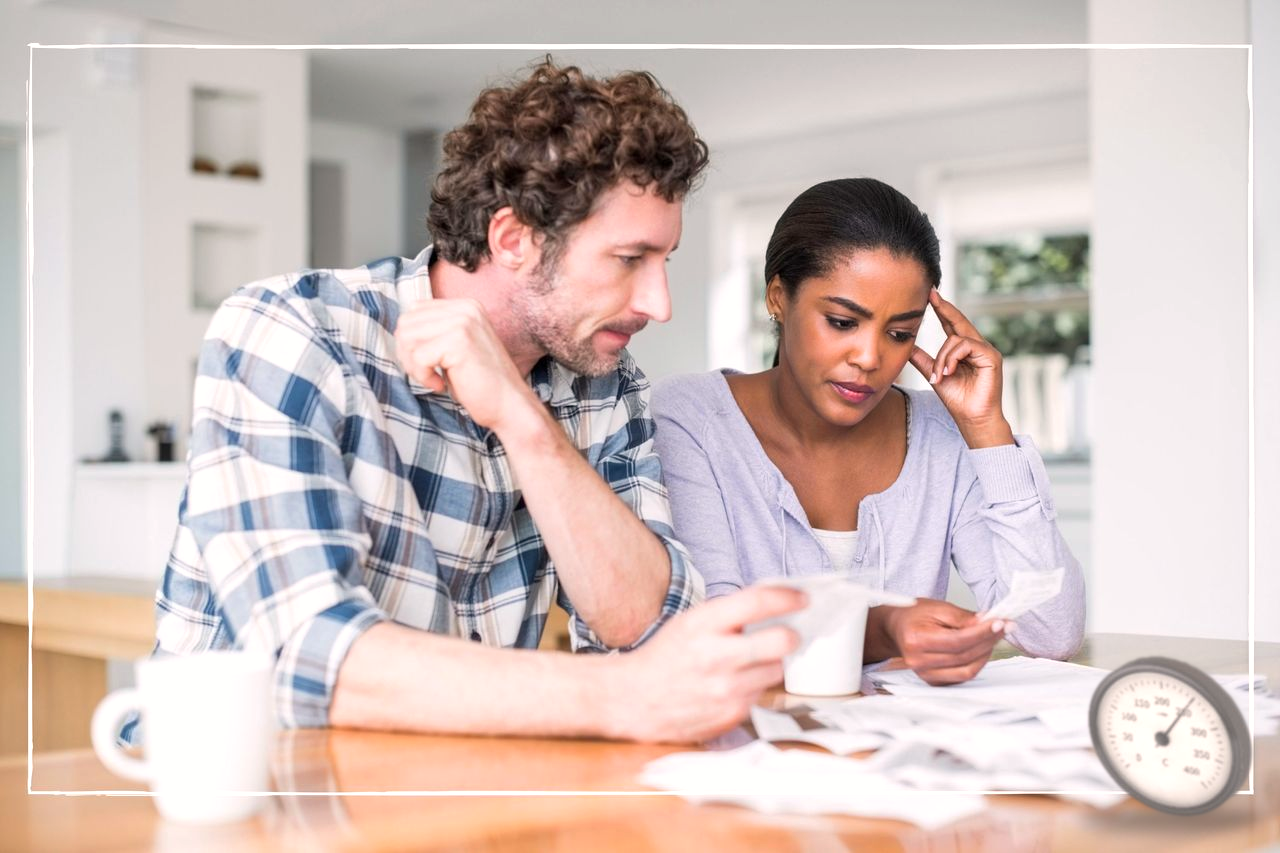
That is 250 °C
